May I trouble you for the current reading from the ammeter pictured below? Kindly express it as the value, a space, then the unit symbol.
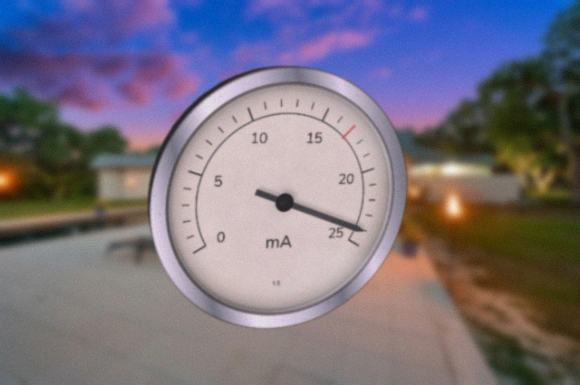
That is 24 mA
